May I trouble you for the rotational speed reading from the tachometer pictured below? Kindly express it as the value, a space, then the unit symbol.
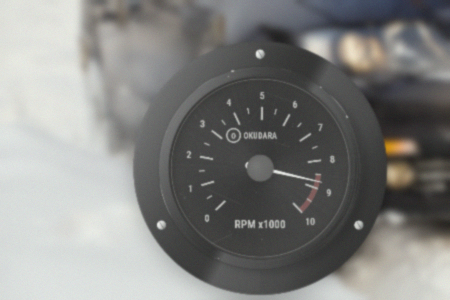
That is 8750 rpm
